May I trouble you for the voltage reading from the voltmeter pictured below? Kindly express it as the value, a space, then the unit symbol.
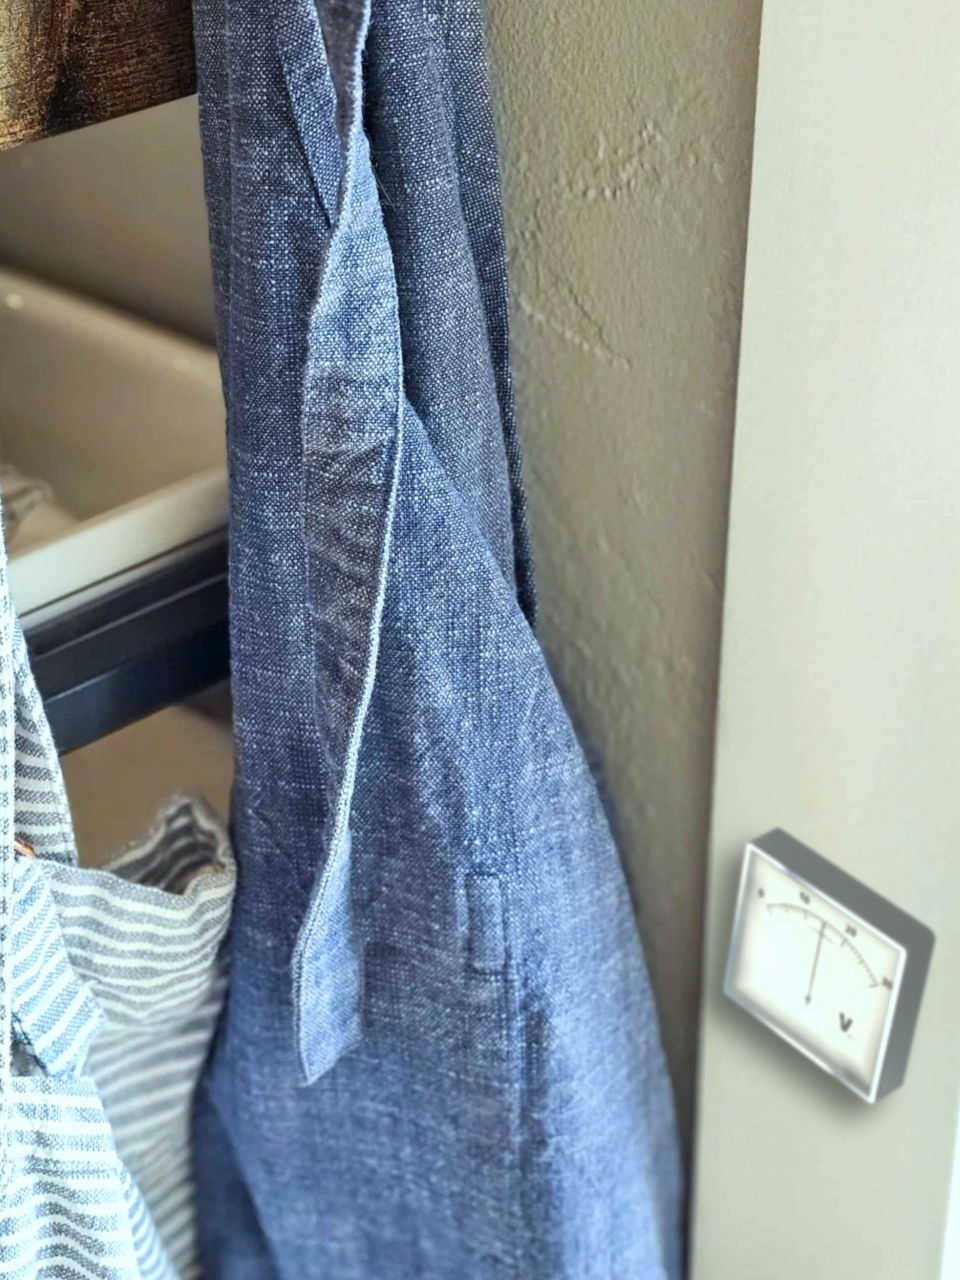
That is 15 V
